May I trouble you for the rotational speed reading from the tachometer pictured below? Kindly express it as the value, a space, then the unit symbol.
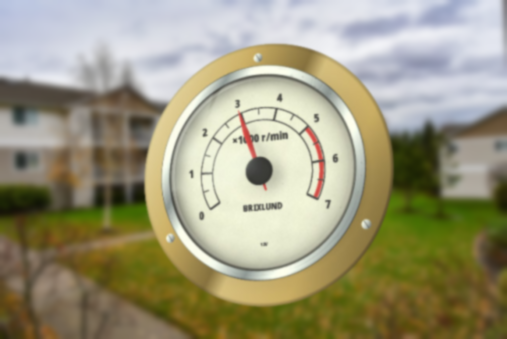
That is 3000 rpm
